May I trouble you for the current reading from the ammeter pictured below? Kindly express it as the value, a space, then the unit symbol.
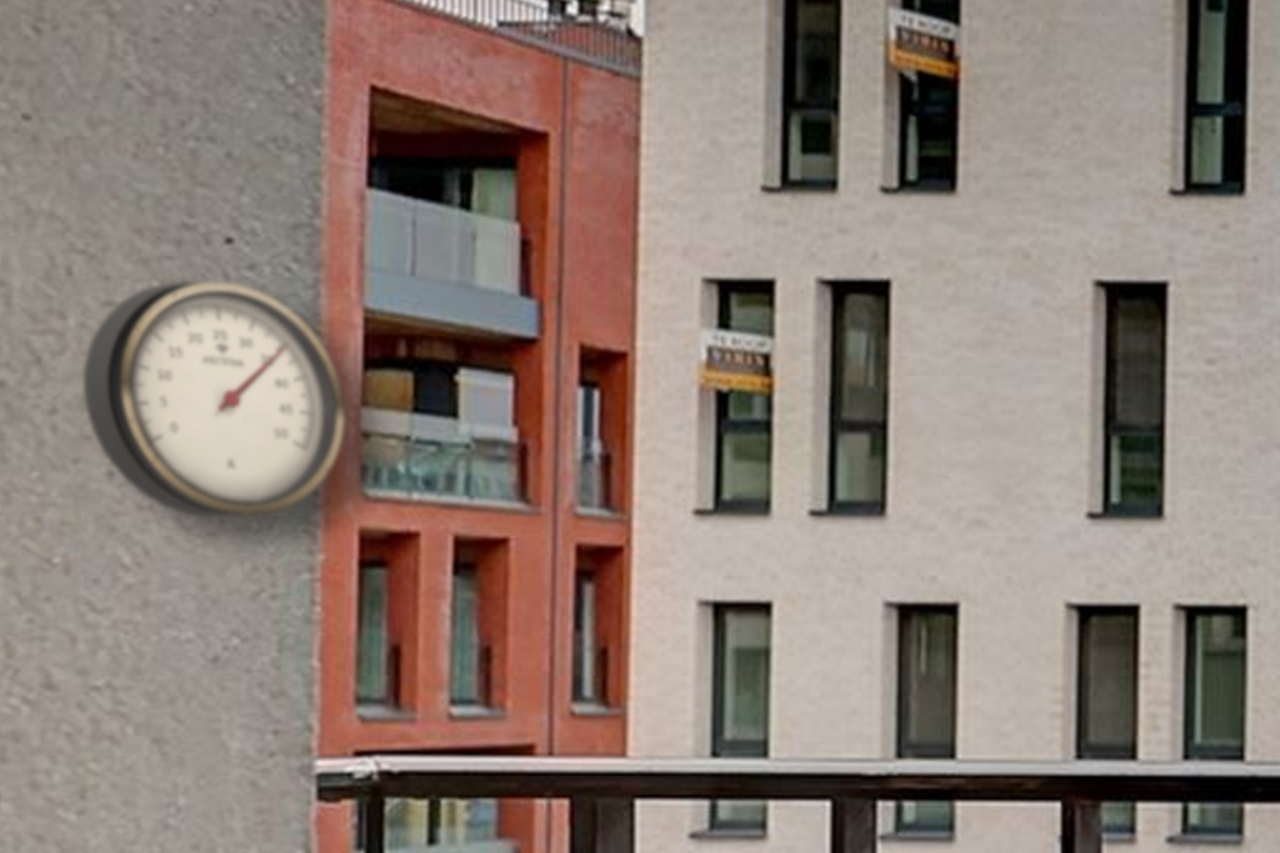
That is 35 A
